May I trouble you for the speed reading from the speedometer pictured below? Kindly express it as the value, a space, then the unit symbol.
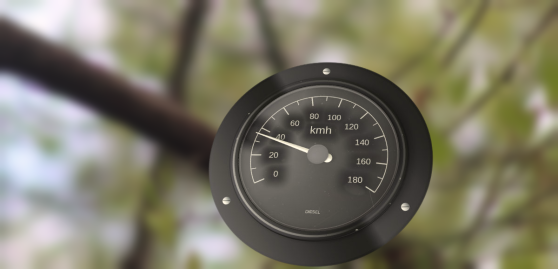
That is 35 km/h
